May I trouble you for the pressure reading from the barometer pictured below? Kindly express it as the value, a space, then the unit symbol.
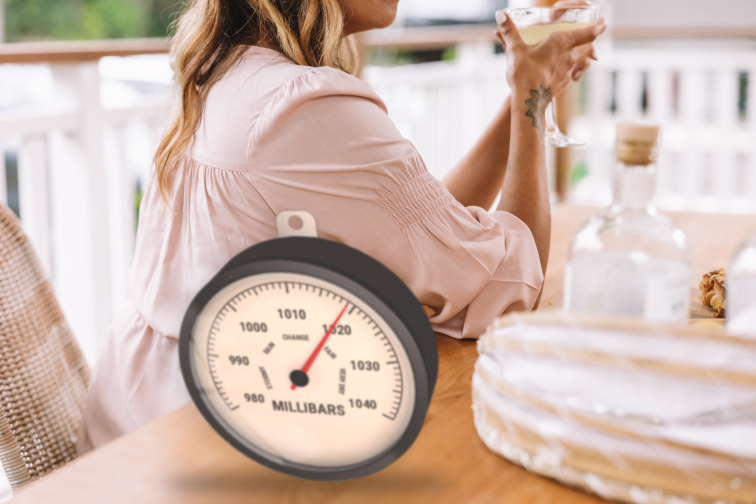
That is 1019 mbar
